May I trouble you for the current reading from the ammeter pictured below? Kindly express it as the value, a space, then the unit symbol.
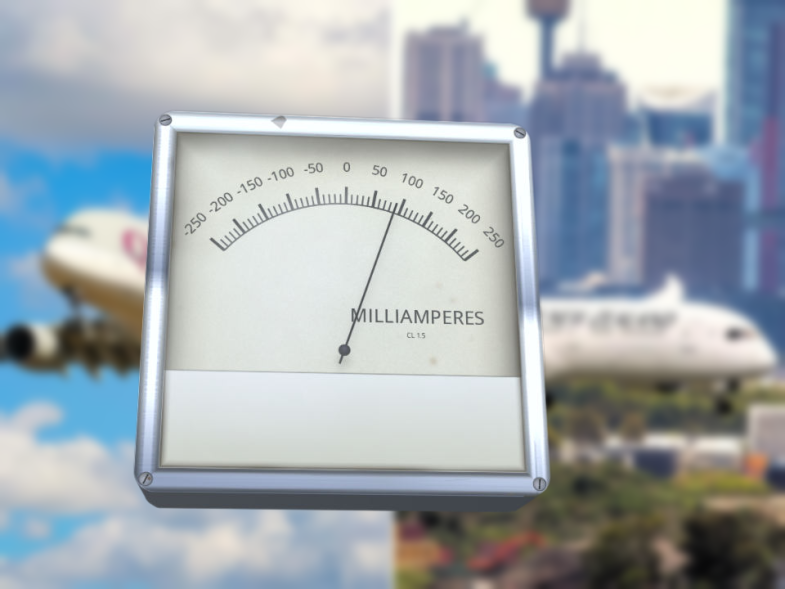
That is 90 mA
